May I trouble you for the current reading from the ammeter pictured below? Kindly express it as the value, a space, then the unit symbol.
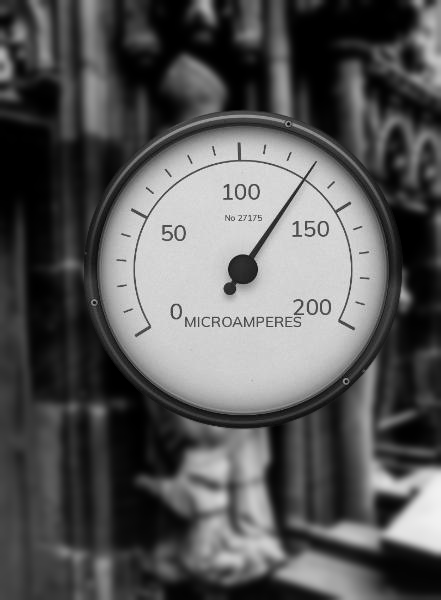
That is 130 µA
